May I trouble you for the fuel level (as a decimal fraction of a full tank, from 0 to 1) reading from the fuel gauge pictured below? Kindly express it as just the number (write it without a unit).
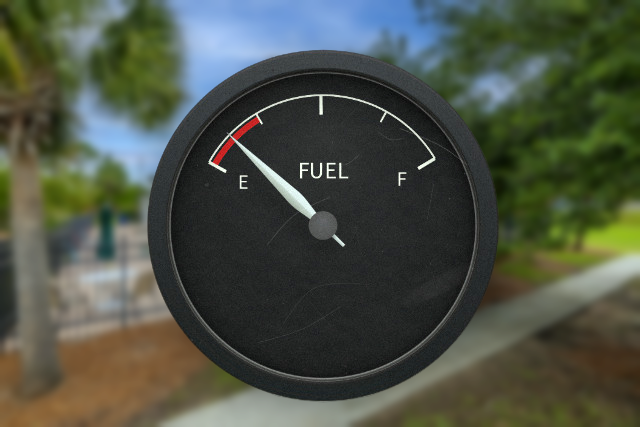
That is 0.125
